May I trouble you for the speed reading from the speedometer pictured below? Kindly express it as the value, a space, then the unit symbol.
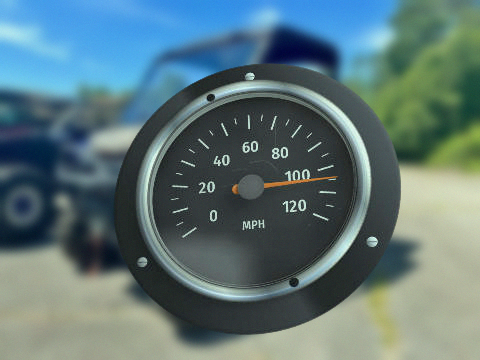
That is 105 mph
